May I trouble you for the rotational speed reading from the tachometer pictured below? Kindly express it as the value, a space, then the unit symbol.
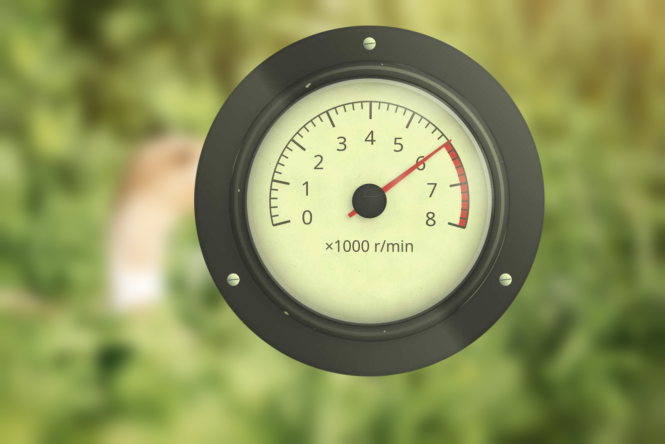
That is 6000 rpm
